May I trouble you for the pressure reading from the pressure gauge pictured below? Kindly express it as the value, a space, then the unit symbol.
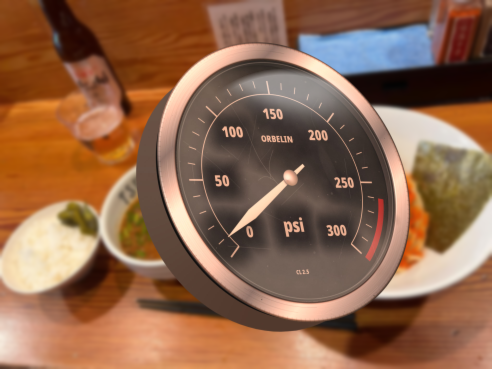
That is 10 psi
